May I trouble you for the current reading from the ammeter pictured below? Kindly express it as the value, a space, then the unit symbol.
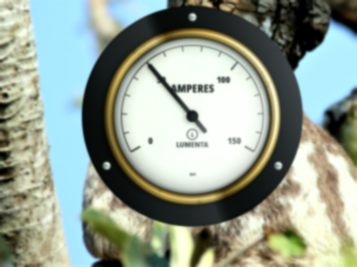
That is 50 A
